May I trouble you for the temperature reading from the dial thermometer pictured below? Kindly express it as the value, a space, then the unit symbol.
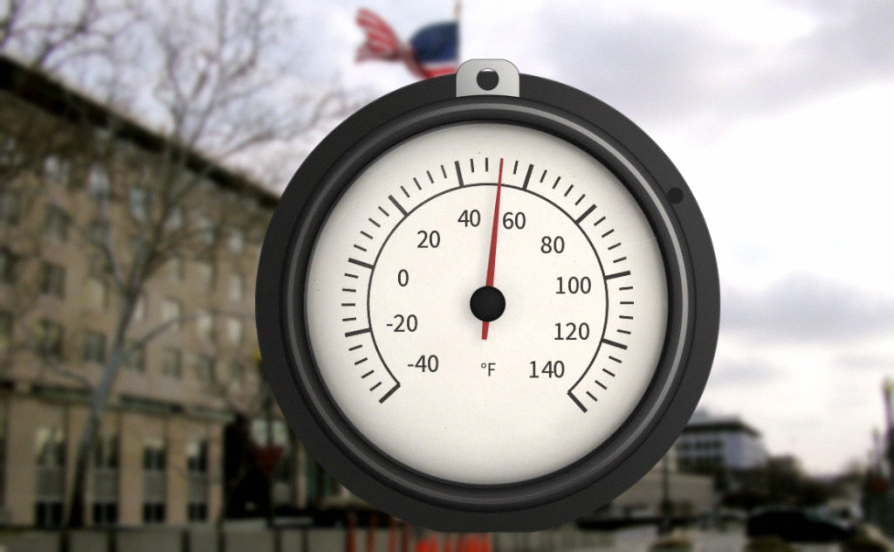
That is 52 °F
